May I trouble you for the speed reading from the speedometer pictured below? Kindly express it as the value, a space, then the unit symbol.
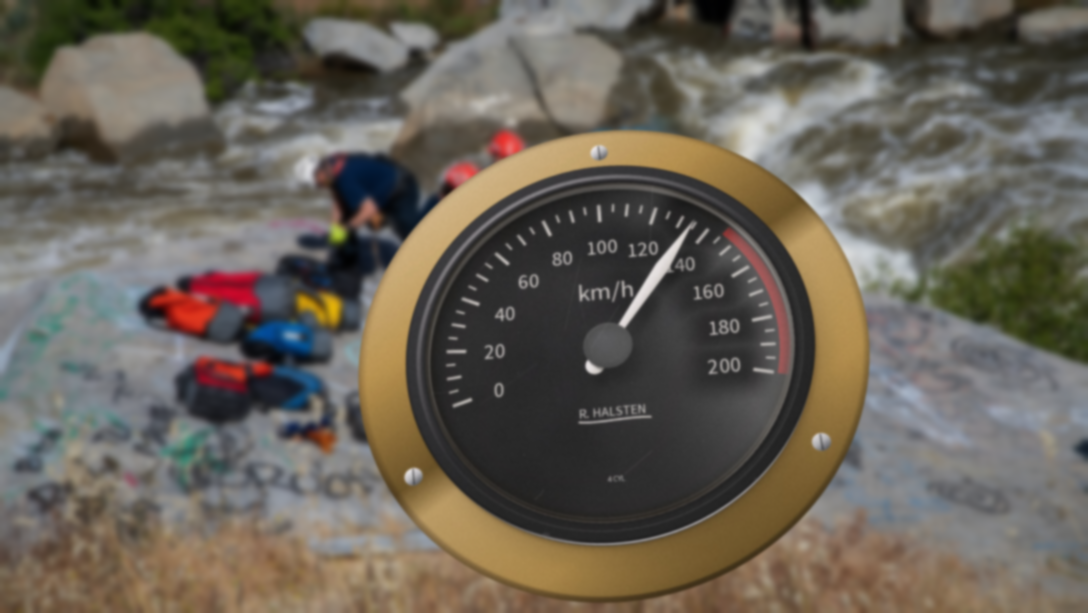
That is 135 km/h
